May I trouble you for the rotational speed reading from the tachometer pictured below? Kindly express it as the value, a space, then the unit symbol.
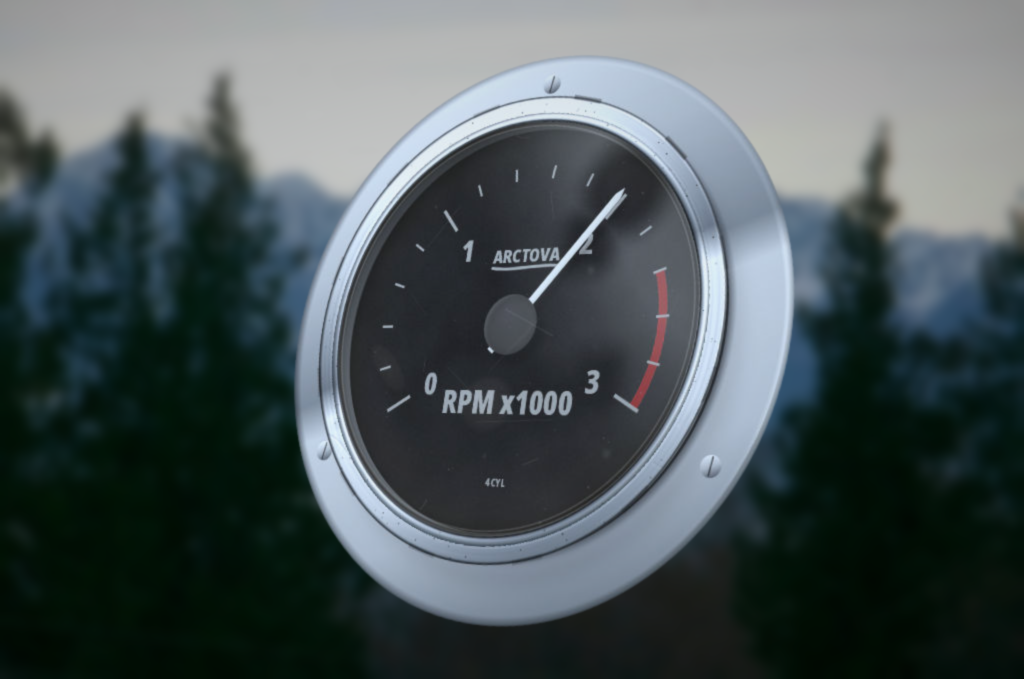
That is 2000 rpm
